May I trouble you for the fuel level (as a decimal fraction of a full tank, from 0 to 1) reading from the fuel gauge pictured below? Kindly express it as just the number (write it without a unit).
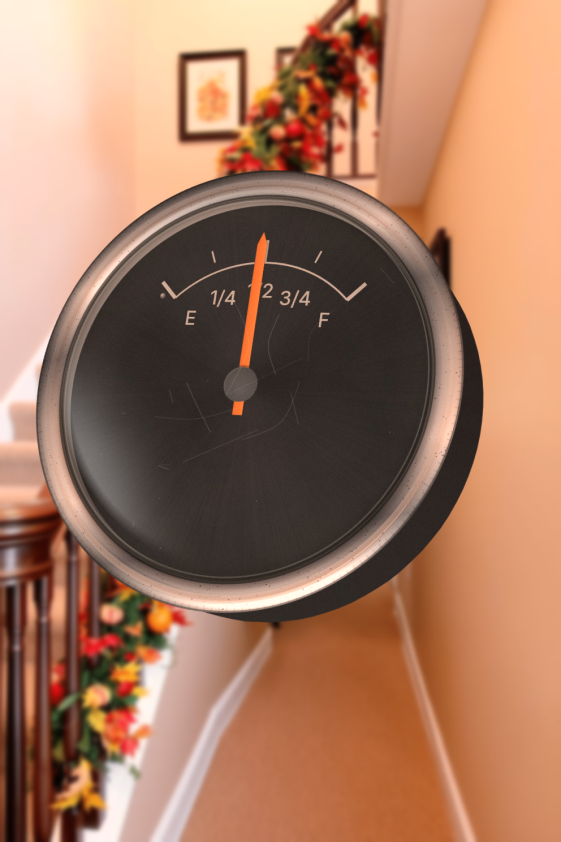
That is 0.5
